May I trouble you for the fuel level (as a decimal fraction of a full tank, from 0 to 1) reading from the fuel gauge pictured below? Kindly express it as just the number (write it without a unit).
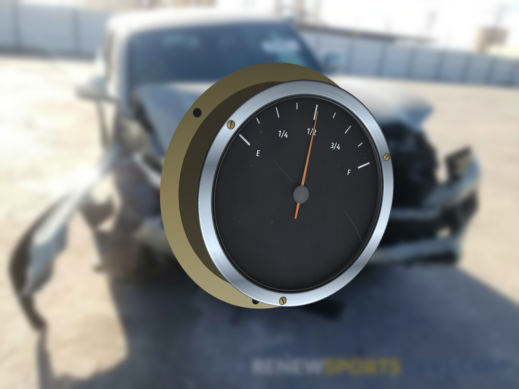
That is 0.5
